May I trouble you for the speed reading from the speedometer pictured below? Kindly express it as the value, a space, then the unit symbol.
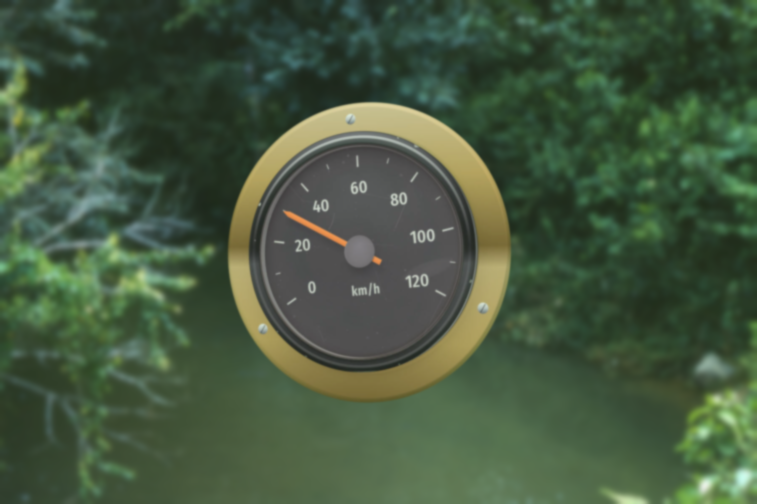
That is 30 km/h
